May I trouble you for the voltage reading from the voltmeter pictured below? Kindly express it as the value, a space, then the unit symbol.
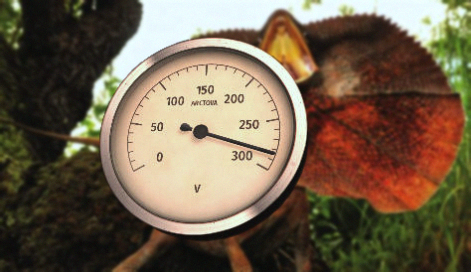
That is 285 V
